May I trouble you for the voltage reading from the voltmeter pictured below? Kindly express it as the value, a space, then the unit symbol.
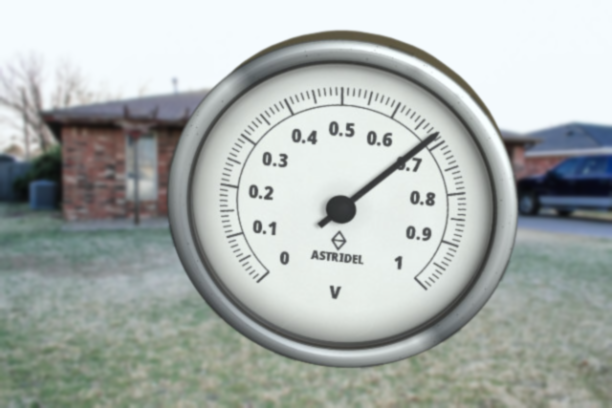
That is 0.68 V
